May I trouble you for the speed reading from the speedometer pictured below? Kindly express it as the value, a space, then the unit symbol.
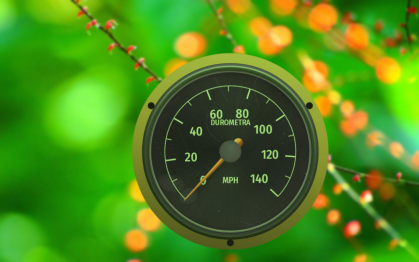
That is 0 mph
